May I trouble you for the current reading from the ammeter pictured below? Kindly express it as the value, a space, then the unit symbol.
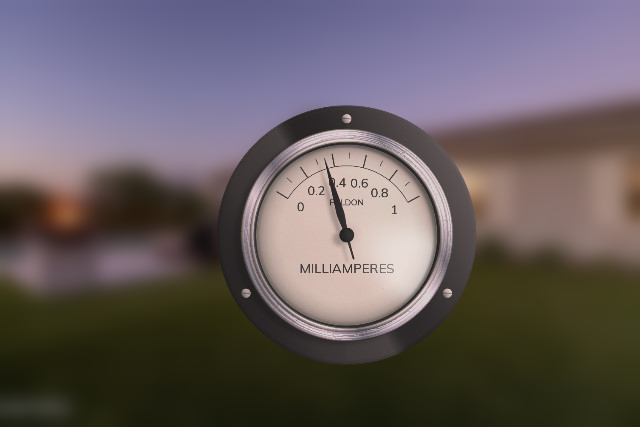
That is 0.35 mA
